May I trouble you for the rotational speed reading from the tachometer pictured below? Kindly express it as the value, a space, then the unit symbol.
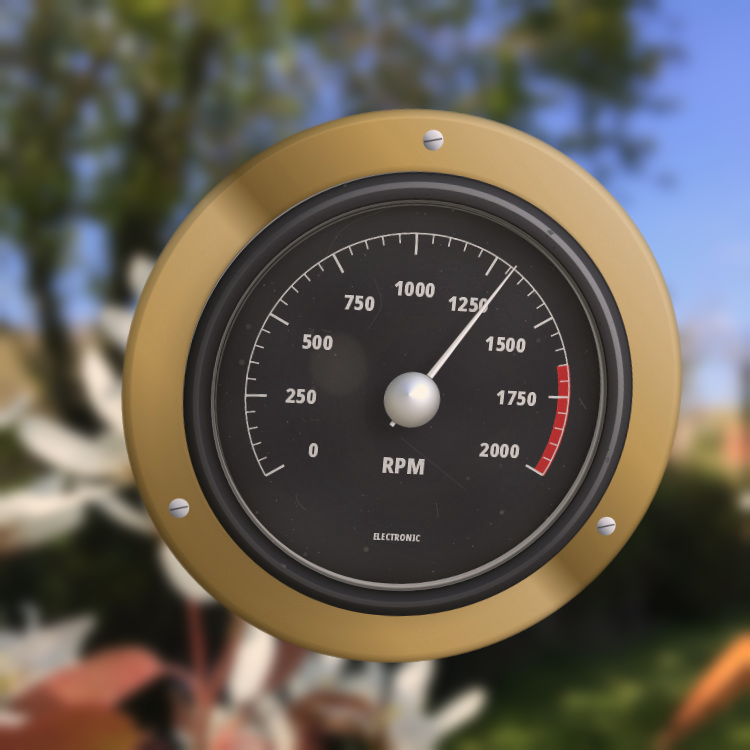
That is 1300 rpm
